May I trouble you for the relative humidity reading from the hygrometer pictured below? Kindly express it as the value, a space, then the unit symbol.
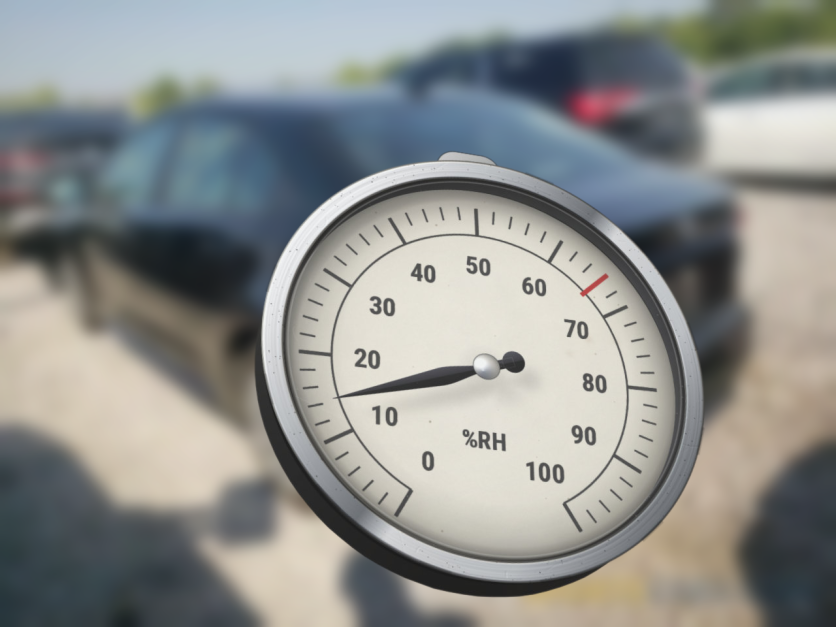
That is 14 %
